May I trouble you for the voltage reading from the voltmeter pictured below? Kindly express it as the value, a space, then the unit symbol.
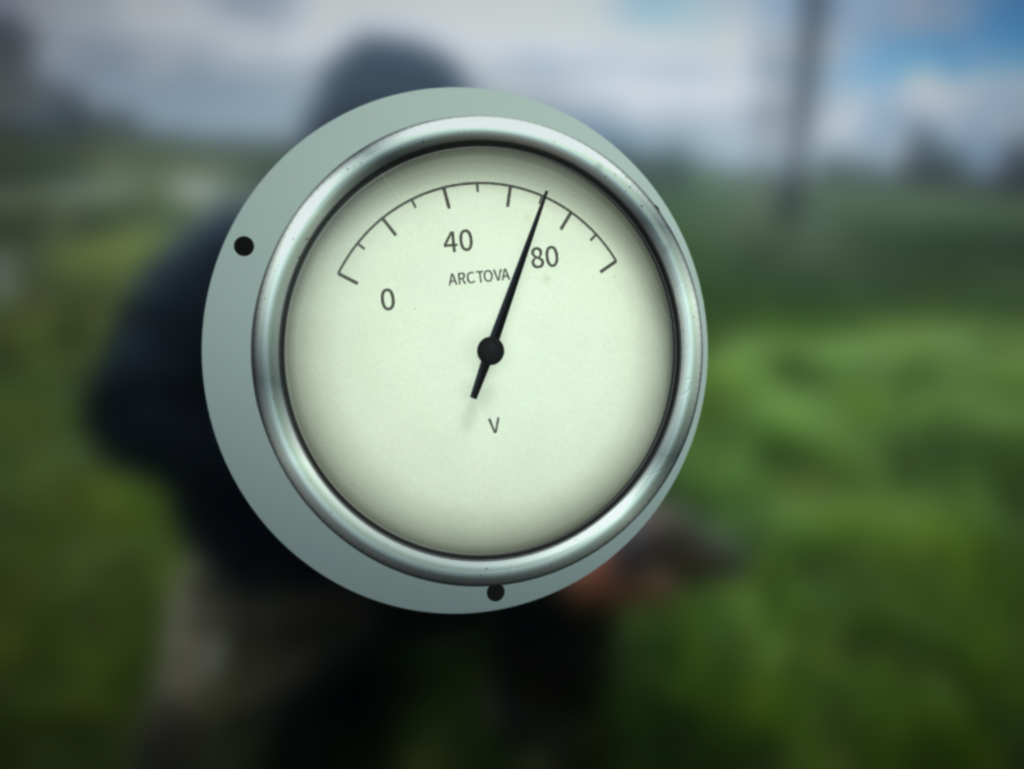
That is 70 V
